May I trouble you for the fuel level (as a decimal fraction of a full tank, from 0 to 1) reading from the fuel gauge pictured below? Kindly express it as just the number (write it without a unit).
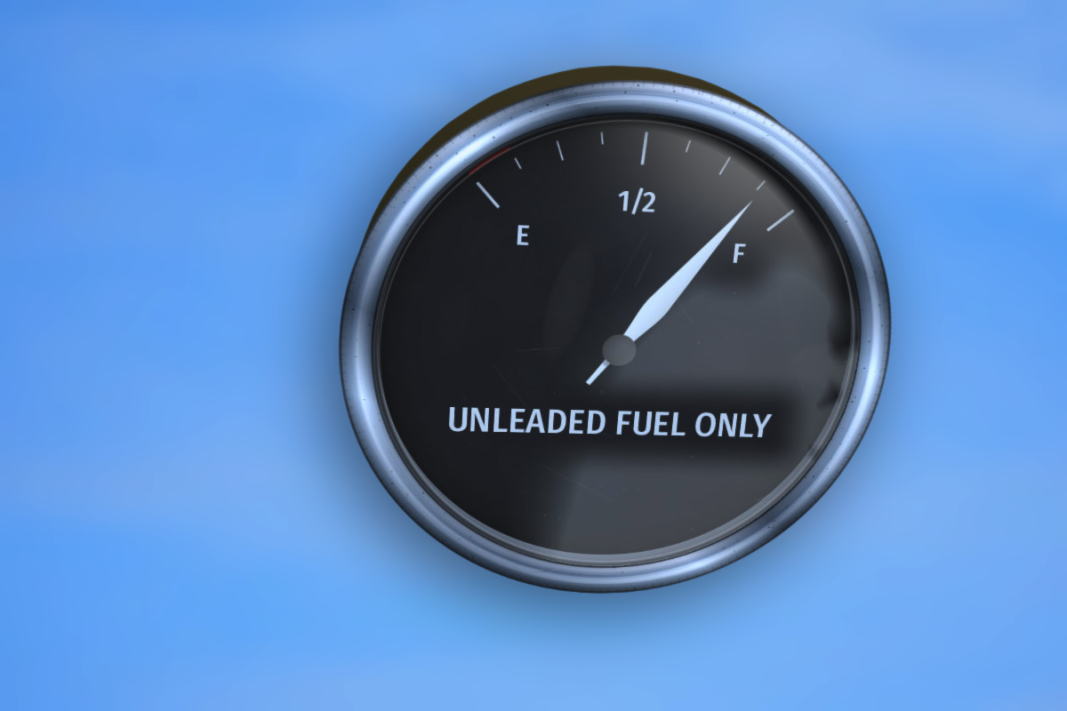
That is 0.875
